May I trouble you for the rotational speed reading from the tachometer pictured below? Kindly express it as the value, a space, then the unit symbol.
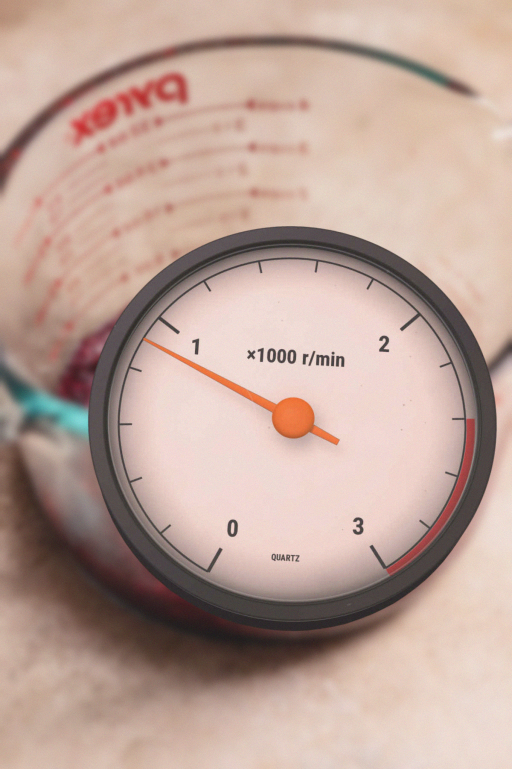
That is 900 rpm
